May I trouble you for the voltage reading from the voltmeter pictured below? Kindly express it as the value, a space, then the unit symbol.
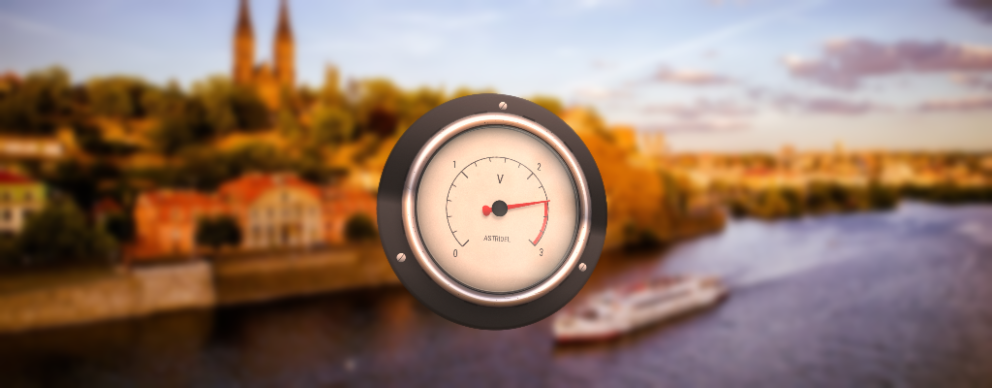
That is 2.4 V
